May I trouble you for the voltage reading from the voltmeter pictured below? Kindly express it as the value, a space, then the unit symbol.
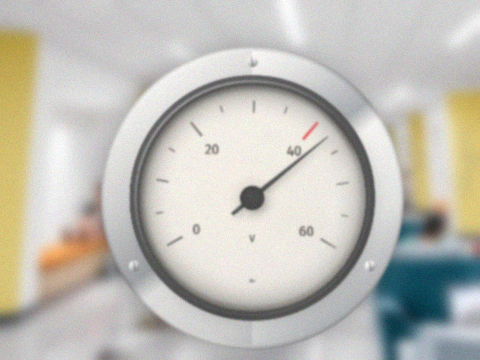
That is 42.5 V
